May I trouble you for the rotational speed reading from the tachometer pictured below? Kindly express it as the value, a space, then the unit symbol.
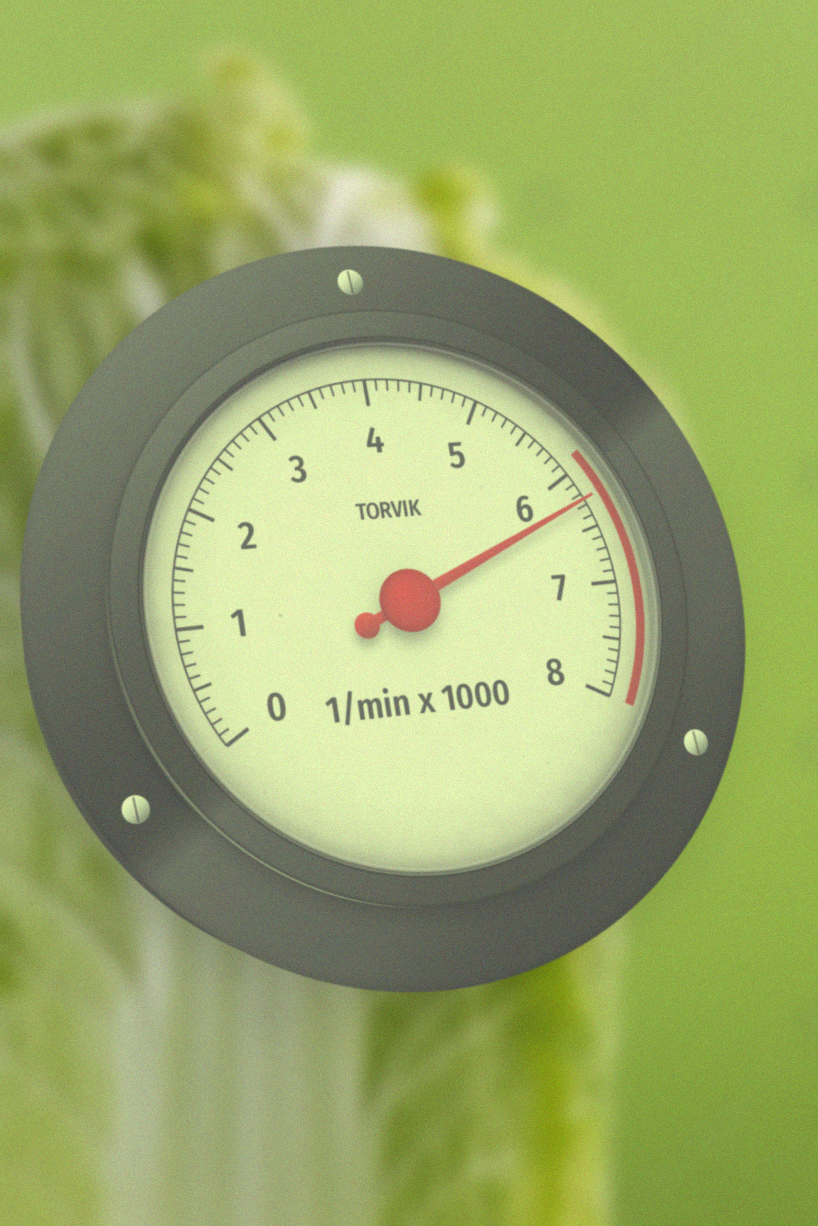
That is 6250 rpm
